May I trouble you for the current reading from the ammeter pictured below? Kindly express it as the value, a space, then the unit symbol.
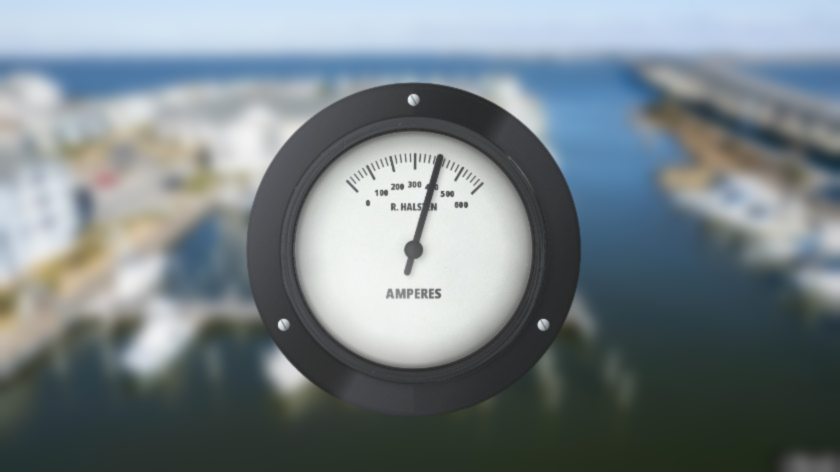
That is 400 A
